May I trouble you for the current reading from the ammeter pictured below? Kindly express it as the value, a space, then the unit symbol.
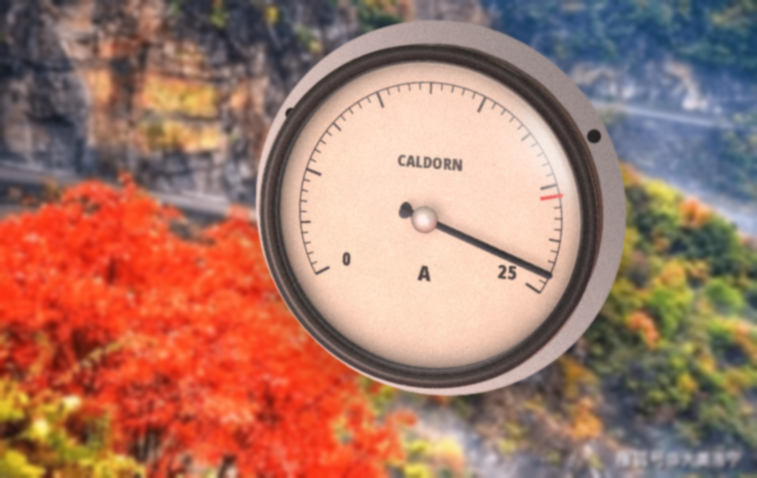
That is 24 A
